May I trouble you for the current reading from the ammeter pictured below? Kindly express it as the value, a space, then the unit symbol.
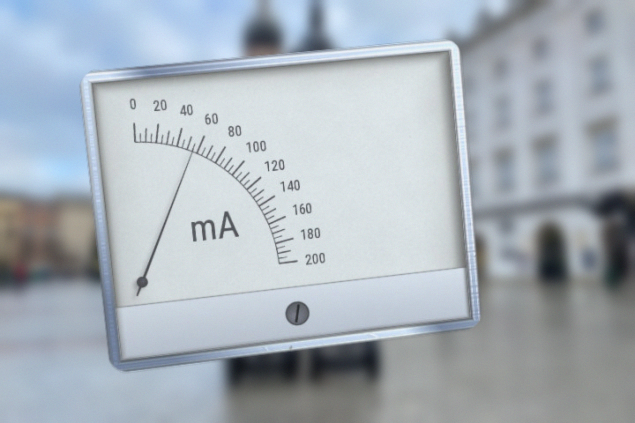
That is 55 mA
